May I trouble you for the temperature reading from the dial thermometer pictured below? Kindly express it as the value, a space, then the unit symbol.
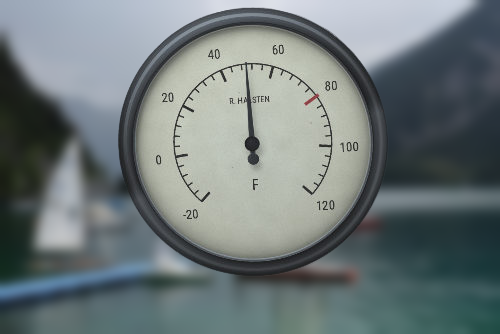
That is 50 °F
